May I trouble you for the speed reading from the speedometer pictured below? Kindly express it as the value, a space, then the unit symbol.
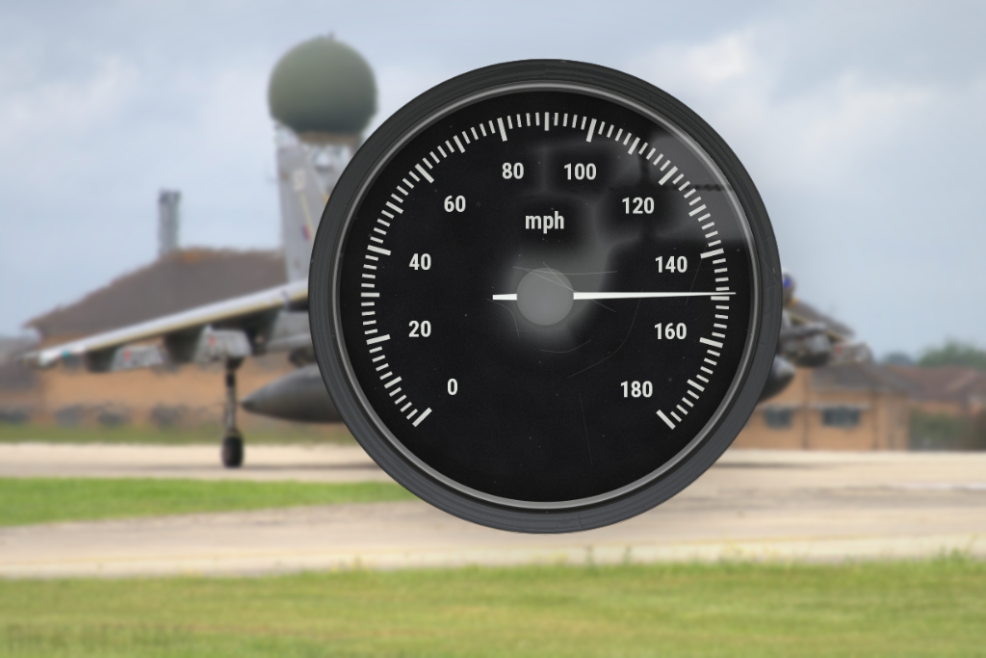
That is 149 mph
